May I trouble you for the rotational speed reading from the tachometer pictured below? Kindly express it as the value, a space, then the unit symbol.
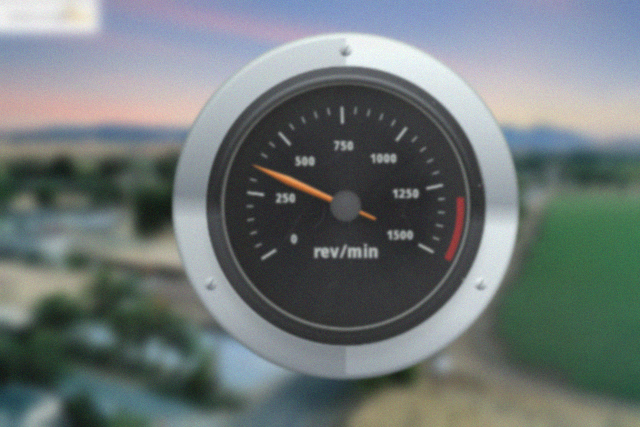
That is 350 rpm
